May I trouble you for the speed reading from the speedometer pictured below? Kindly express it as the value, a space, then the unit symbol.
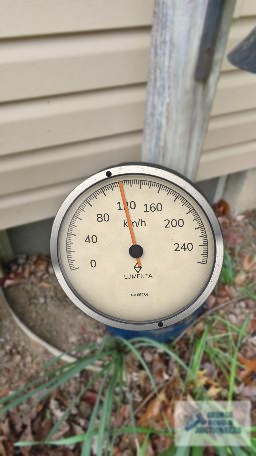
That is 120 km/h
